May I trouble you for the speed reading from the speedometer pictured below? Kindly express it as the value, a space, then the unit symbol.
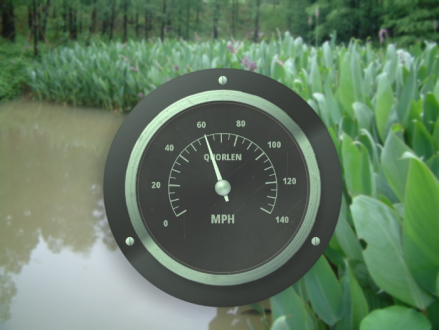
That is 60 mph
